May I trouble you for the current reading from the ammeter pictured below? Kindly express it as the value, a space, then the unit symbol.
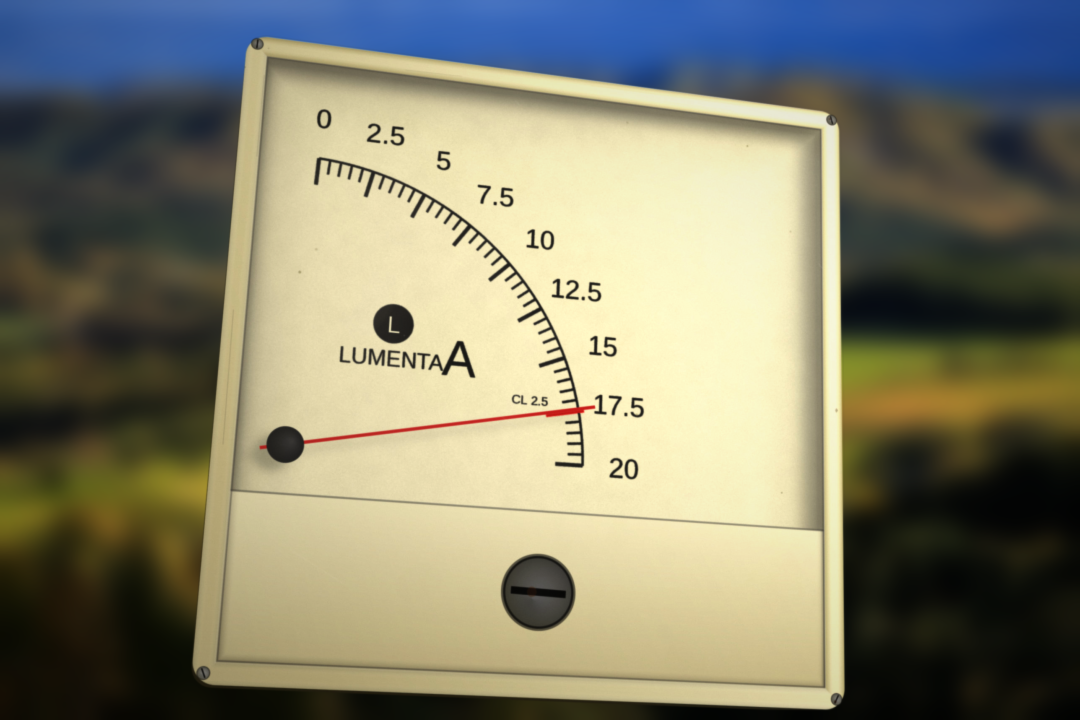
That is 17.5 A
